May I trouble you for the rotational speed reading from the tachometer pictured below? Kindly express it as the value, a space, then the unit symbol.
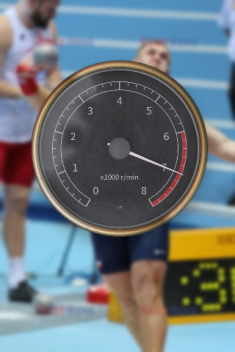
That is 7000 rpm
